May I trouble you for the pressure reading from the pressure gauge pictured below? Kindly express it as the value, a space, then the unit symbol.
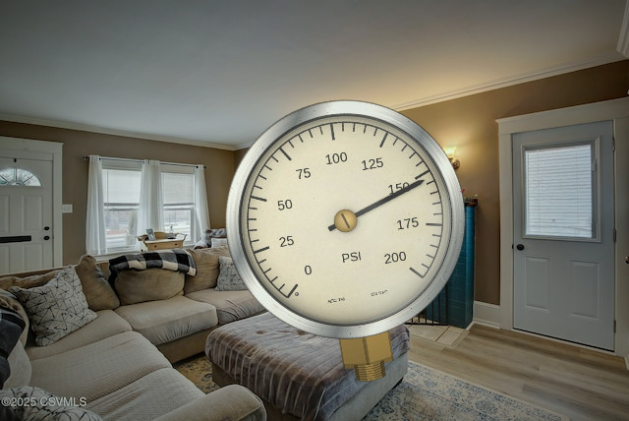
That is 152.5 psi
